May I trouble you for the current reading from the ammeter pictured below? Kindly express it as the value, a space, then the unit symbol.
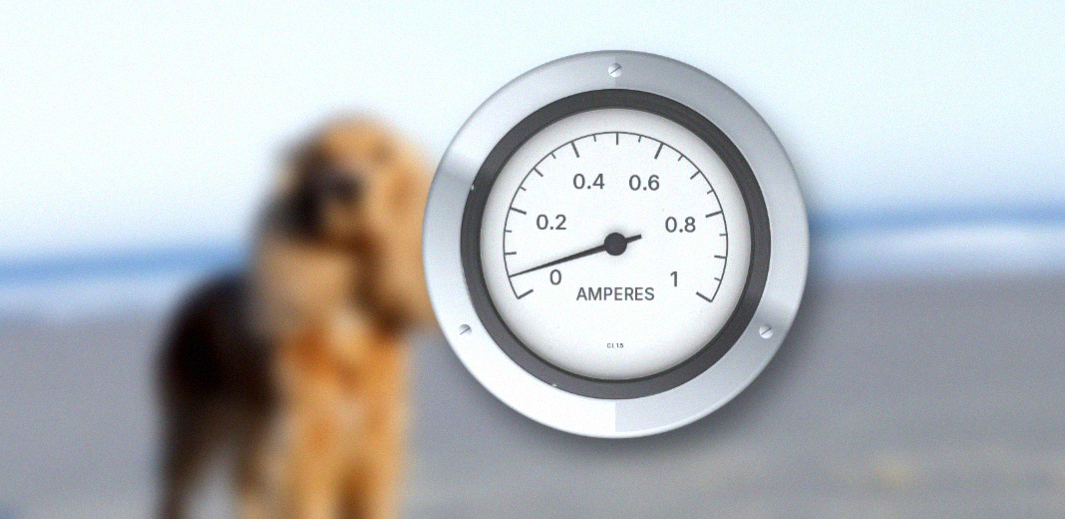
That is 0.05 A
